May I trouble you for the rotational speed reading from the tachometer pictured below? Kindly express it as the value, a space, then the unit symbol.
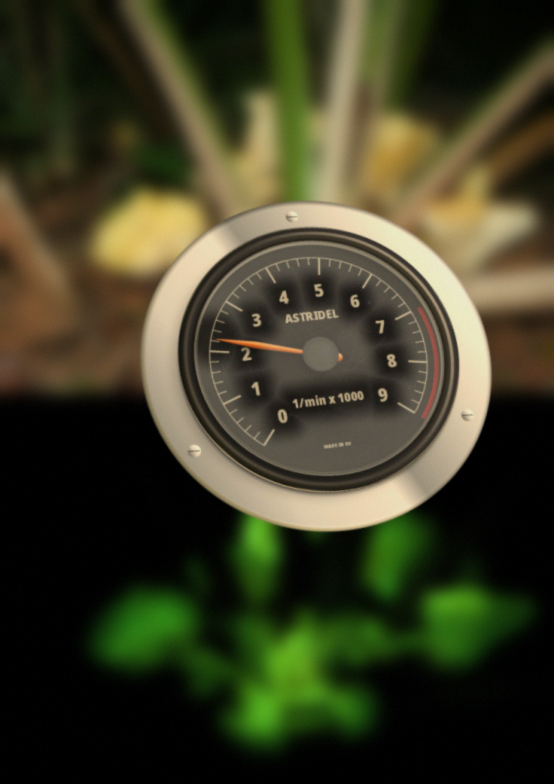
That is 2200 rpm
